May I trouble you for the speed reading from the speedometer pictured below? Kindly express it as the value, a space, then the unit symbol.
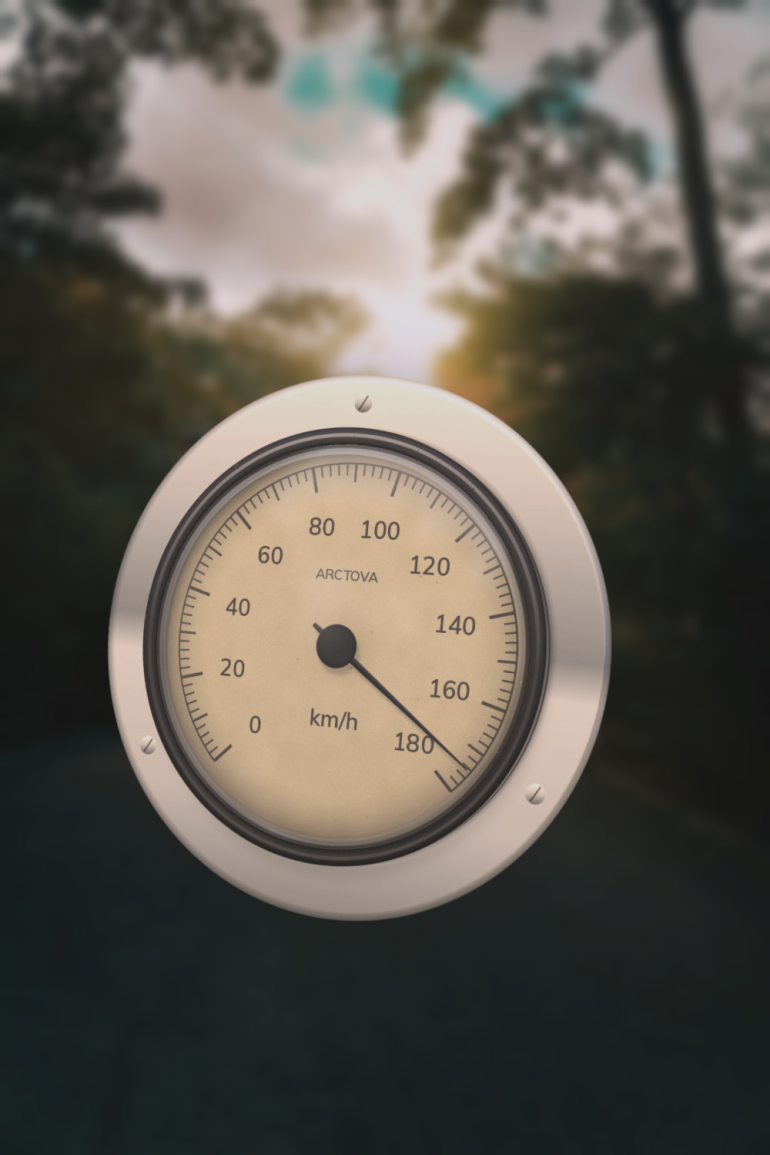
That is 174 km/h
